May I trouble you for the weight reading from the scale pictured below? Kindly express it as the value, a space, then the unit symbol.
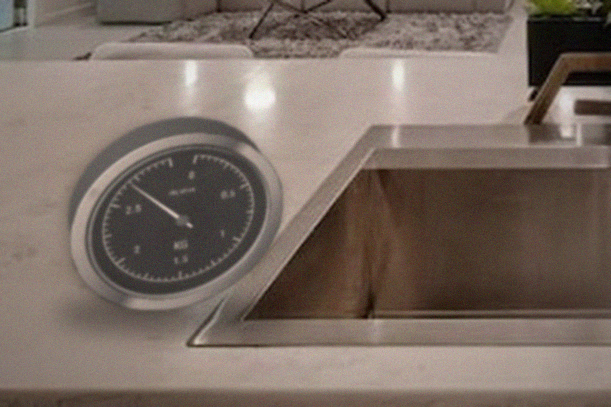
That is 2.7 kg
